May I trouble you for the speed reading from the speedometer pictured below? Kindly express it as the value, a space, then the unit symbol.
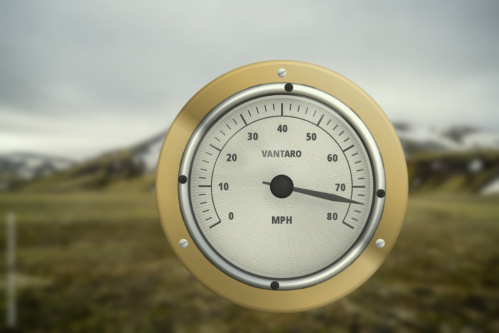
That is 74 mph
